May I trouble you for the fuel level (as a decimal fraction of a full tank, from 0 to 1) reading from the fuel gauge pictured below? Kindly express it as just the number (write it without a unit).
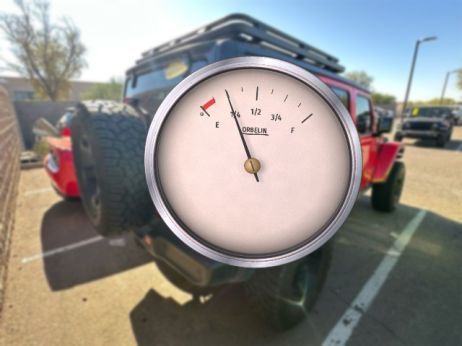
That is 0.25
